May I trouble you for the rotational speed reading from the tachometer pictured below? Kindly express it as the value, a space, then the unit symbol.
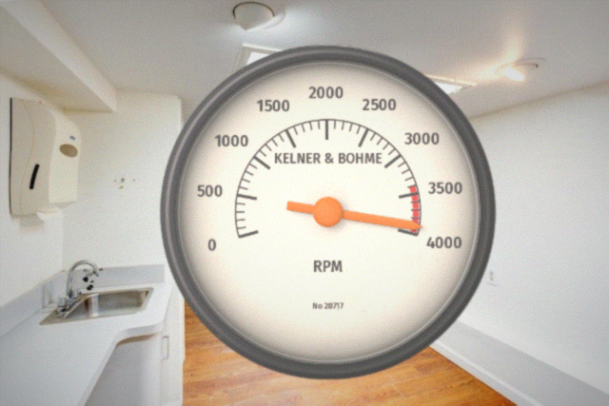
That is 3900 rpm
